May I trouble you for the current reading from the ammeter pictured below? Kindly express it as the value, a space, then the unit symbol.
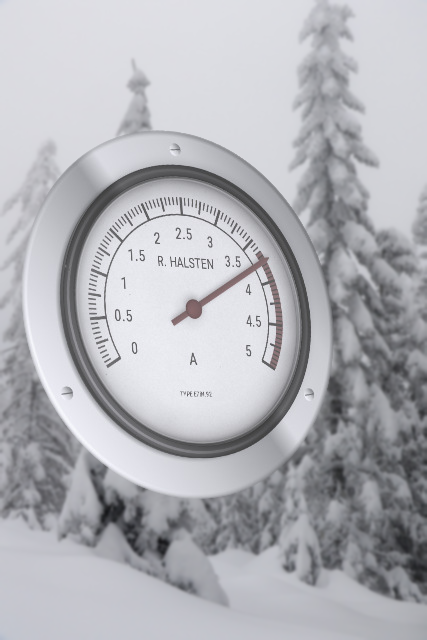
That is 3.75 A
